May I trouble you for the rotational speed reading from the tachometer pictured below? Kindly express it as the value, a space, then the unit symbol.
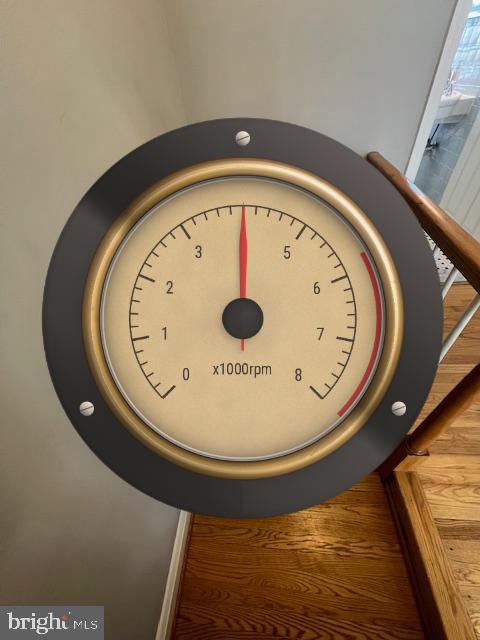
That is 4000 rpm
